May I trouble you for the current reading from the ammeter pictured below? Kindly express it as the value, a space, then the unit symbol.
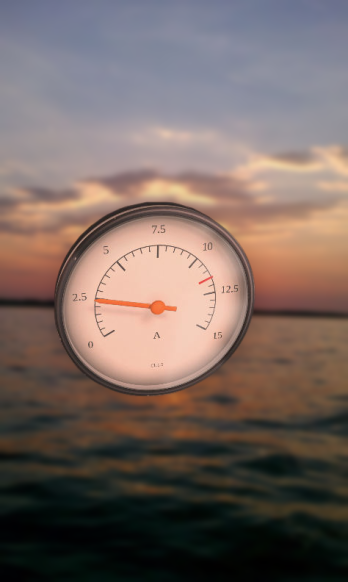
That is 2.5 A
